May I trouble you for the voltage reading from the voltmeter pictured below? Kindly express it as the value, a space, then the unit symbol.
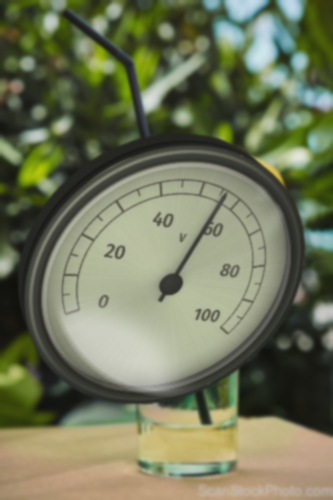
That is 55 V
